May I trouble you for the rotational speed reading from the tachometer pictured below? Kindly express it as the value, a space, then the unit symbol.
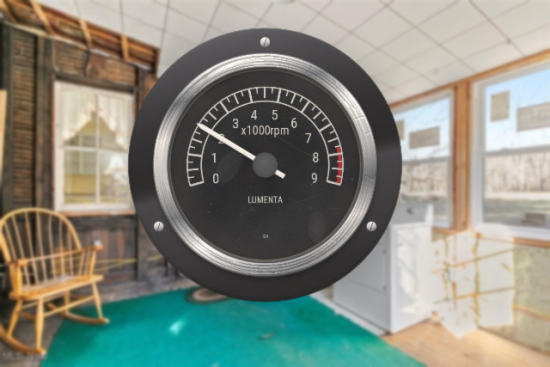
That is 2000 rpm
